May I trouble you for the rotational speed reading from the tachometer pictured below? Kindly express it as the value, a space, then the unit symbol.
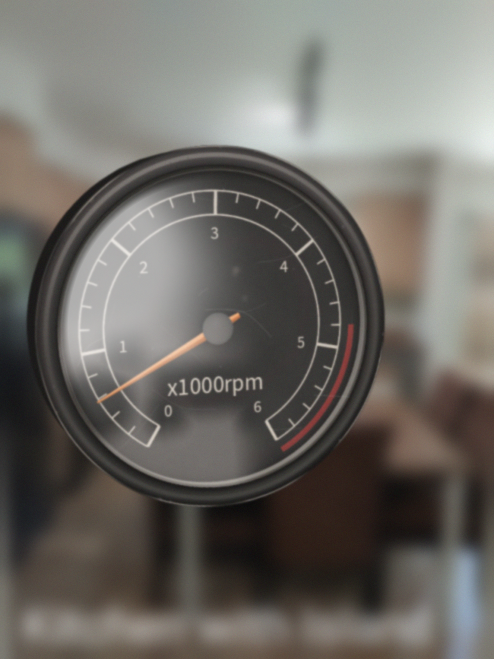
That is 600 rpm
